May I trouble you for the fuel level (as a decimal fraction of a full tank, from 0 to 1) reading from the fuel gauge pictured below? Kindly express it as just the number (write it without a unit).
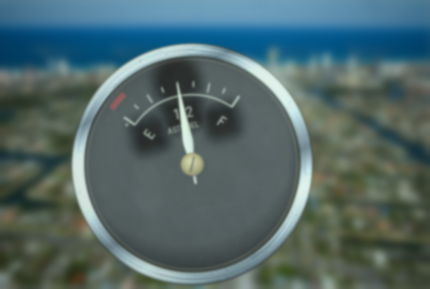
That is 0.5
